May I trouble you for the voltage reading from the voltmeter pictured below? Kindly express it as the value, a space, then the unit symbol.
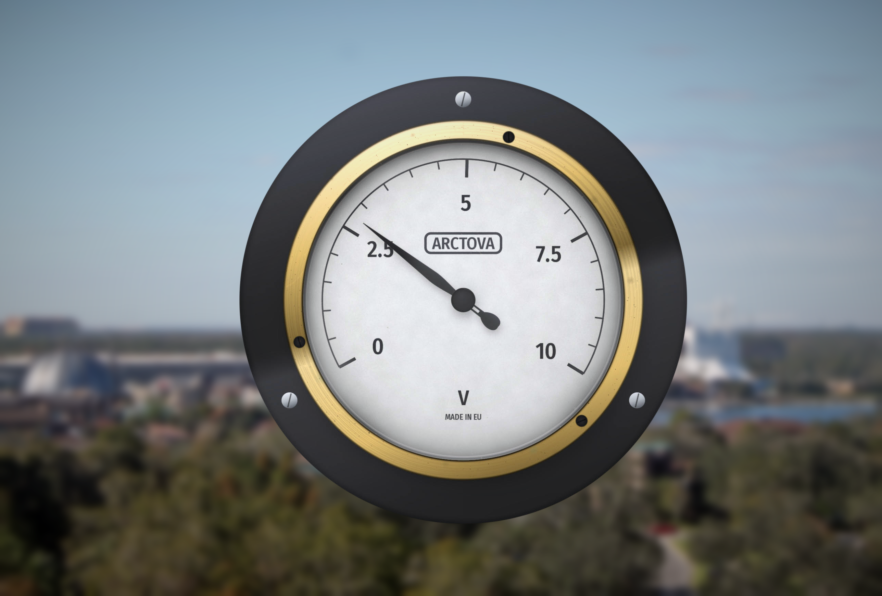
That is 2.75 V
